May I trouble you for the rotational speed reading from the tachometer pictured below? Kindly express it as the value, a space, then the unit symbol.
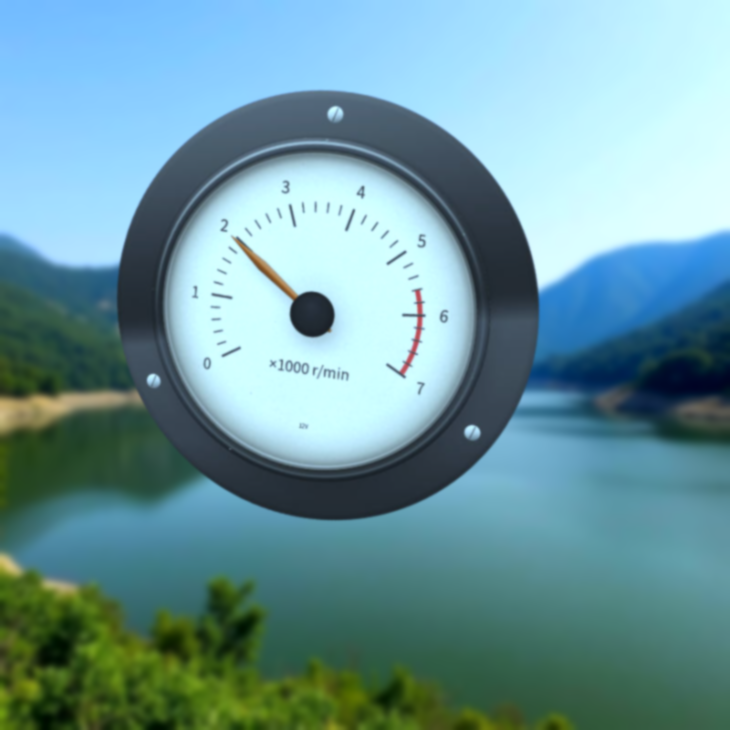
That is 2000 rpm
